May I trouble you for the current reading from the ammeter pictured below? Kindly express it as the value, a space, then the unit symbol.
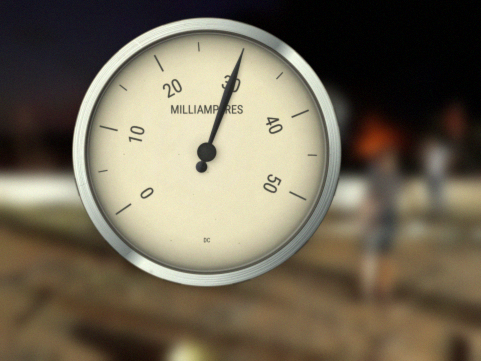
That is 30 mA
